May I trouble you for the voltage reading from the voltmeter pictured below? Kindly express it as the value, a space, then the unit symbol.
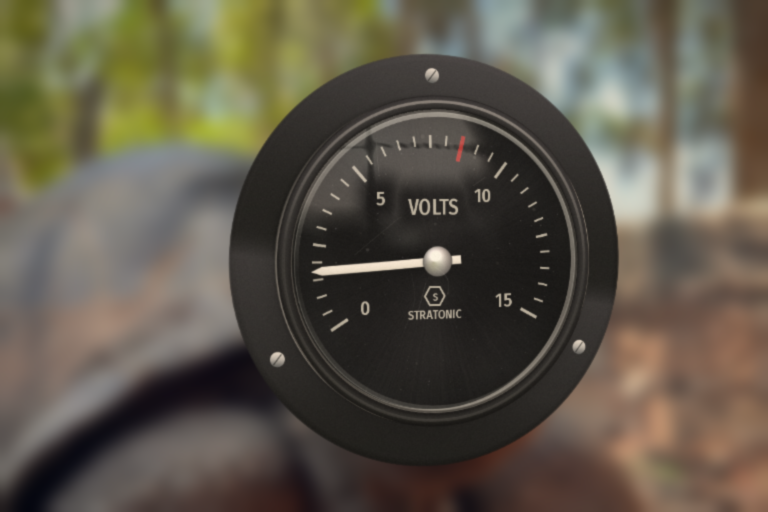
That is 1.75 V
